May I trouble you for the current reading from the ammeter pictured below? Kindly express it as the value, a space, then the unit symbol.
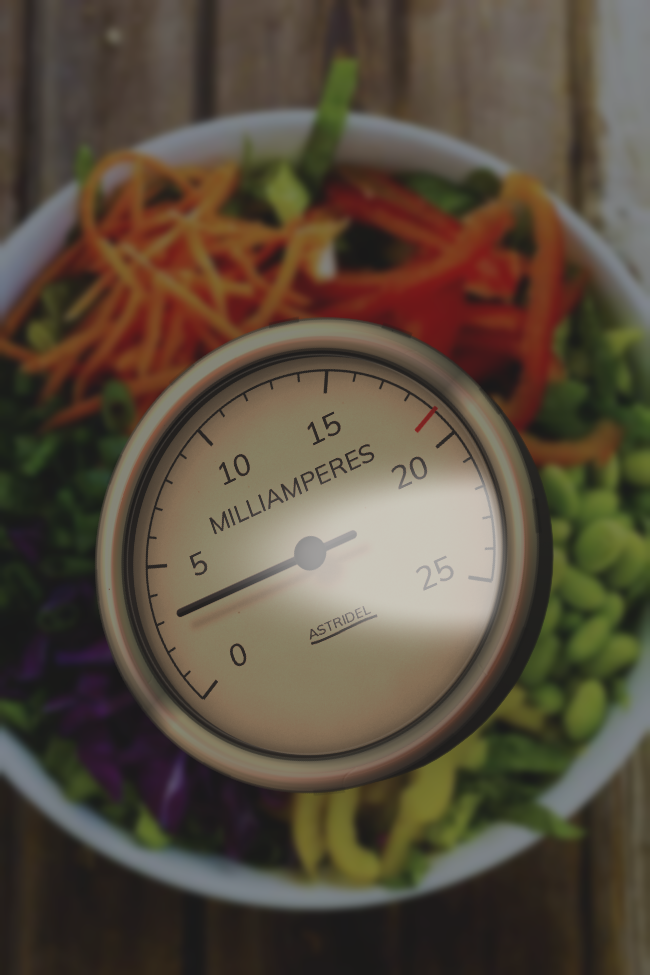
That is 3 mA
